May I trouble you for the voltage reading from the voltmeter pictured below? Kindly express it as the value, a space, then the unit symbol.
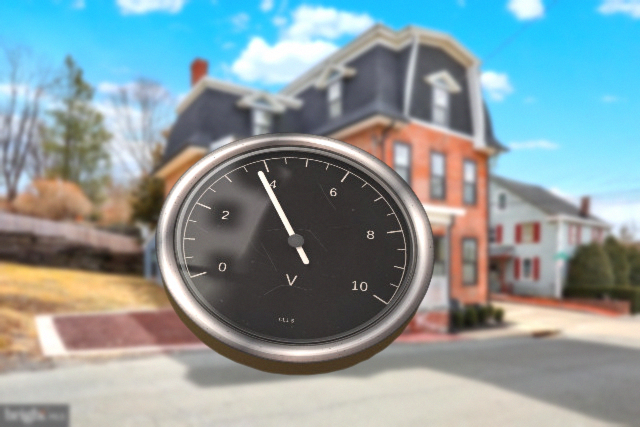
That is 3.75 V
